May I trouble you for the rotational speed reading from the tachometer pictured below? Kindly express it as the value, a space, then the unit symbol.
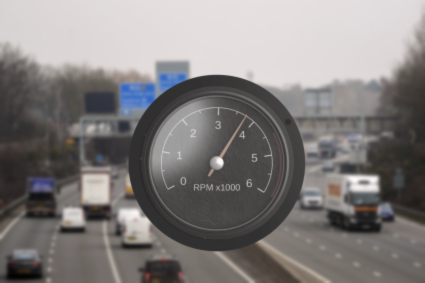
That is 3750 rpm
